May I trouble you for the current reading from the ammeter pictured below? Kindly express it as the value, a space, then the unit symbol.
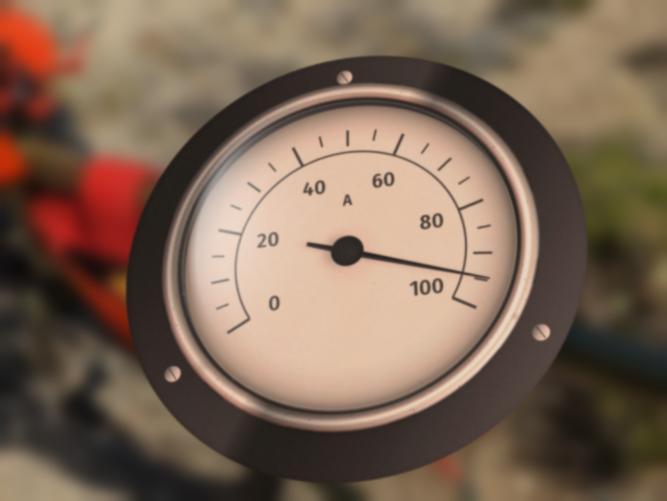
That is 95 A
